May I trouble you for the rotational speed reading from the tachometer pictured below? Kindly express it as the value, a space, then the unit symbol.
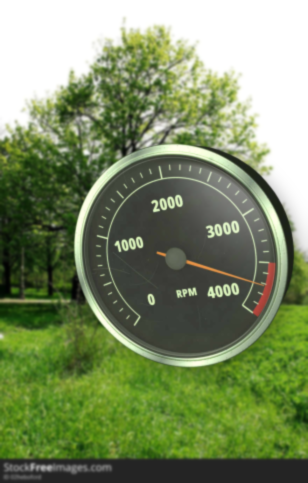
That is 3700 rpm
